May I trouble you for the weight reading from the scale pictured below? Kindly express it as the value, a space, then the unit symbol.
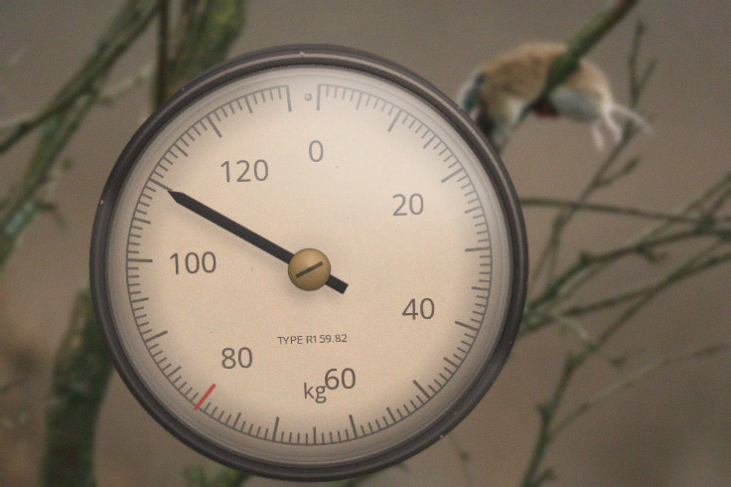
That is 110 kg
